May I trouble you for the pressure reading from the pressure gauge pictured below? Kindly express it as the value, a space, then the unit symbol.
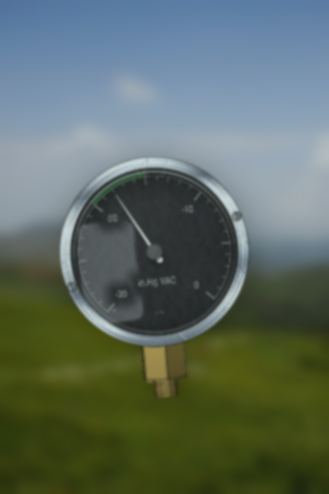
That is -18 inHg
